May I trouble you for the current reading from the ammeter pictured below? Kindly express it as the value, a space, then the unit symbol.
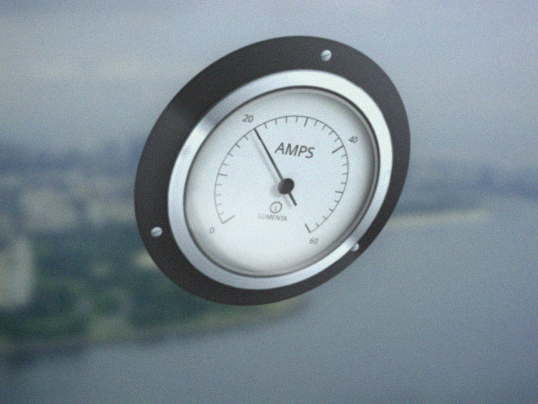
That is 20 A
